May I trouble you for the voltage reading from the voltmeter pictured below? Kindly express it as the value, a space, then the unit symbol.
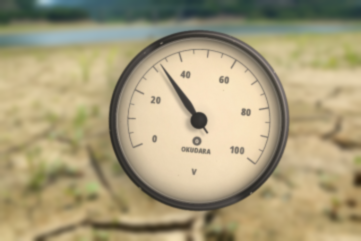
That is 32.5 V
